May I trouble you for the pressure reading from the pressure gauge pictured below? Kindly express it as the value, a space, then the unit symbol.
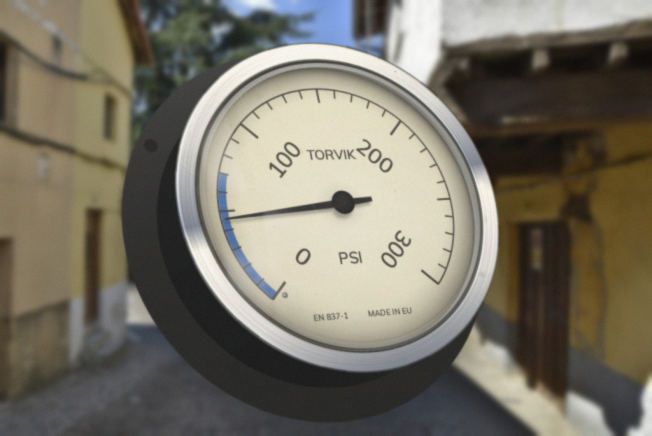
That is 45 psi
